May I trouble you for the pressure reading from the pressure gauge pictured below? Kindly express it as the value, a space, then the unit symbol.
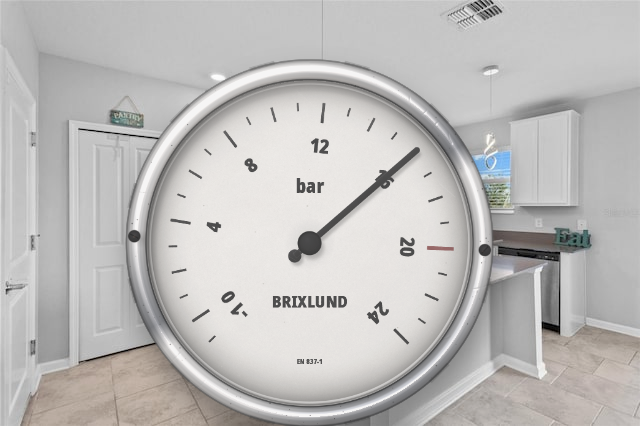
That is 16 bar
